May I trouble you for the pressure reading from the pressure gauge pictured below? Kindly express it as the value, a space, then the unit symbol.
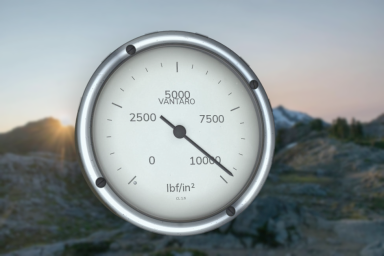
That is 9750 psi
